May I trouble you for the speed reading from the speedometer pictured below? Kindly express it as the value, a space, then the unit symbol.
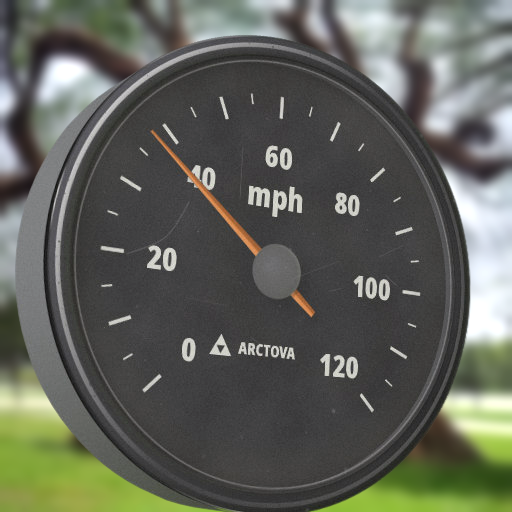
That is 37.5 mph
